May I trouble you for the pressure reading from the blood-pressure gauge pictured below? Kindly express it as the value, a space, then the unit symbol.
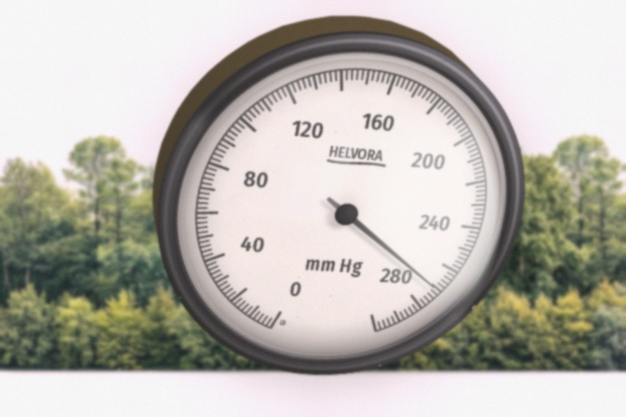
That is 270 mmHg
